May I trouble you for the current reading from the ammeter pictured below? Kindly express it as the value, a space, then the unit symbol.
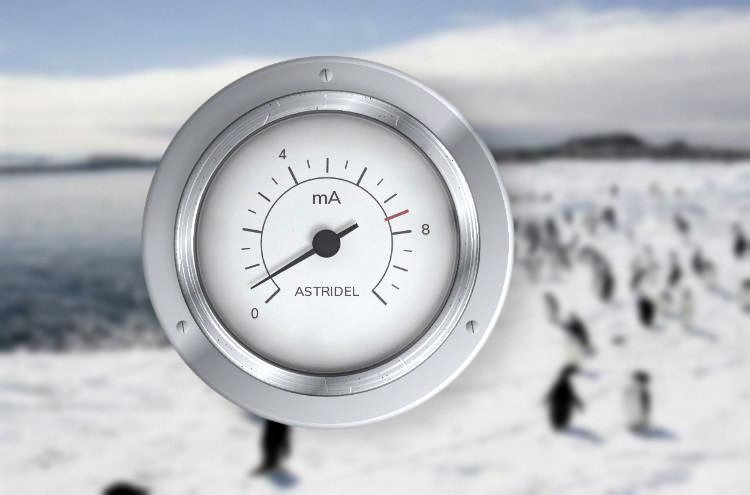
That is 0.5 mA
